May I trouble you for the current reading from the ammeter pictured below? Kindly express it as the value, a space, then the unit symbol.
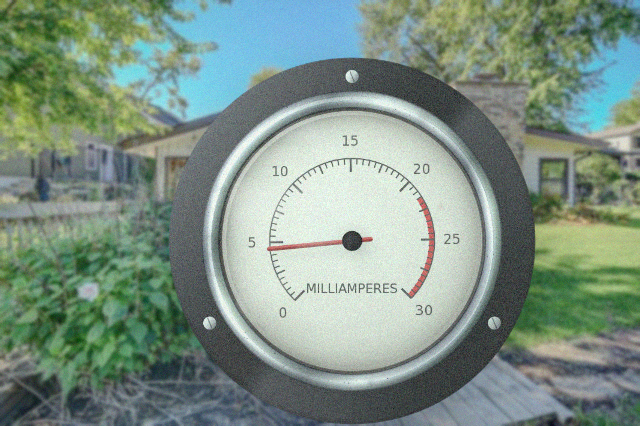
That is 4.5 mA
